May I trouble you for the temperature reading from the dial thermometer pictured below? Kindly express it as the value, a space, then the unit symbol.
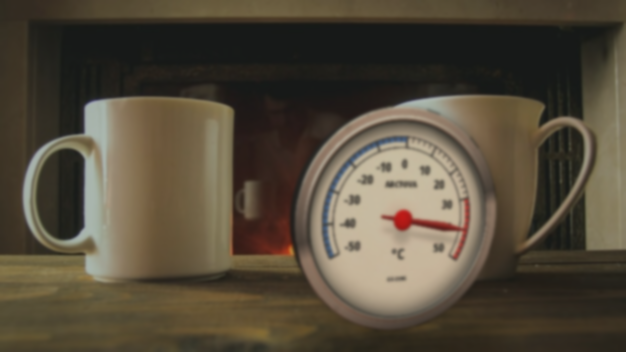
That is 40 °C
